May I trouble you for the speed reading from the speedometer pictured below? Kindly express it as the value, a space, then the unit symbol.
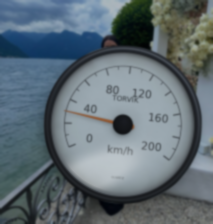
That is 30 km/h
